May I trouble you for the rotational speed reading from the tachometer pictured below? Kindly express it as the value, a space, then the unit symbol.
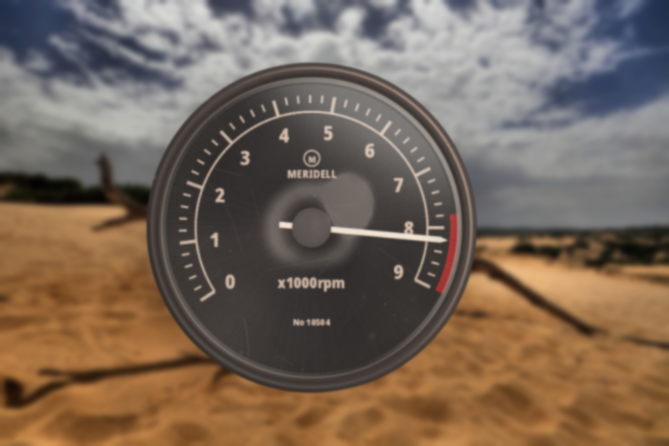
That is 8200 rpm
